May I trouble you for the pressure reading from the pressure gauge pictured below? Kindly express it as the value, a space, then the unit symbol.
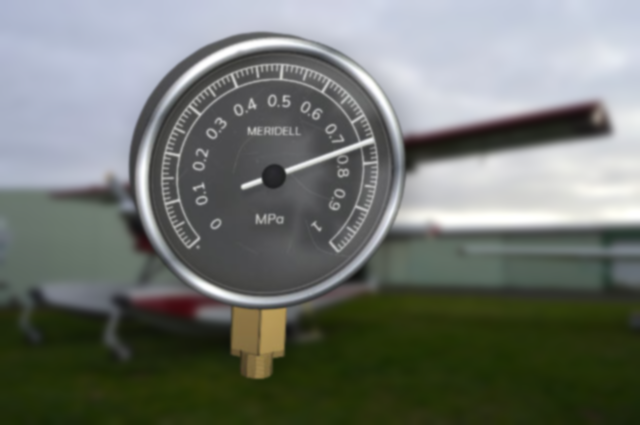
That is 0.75 MPa
